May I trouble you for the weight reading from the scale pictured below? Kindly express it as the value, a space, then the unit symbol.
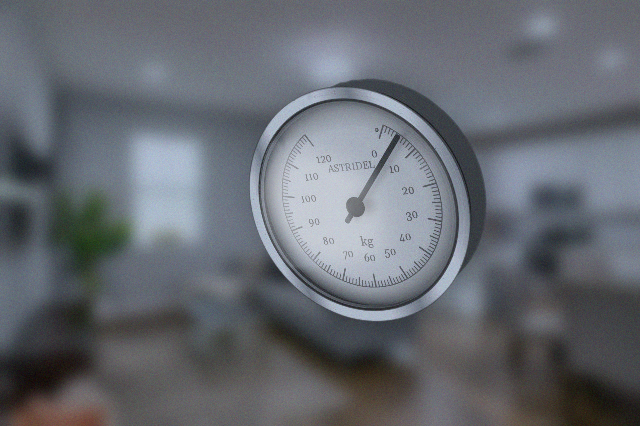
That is 5 kg
